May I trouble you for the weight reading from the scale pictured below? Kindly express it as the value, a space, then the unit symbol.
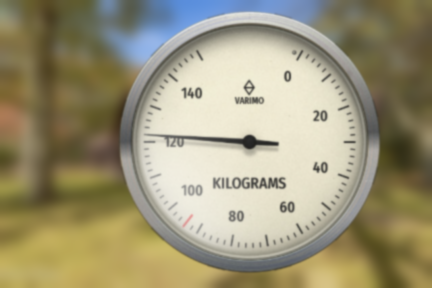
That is 122 kg
